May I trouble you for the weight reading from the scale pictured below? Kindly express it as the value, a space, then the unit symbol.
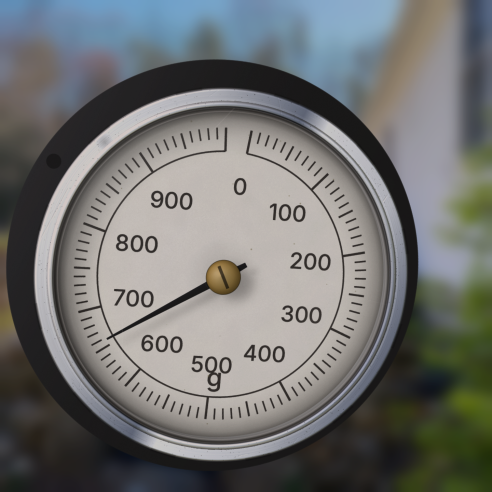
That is 660 g
